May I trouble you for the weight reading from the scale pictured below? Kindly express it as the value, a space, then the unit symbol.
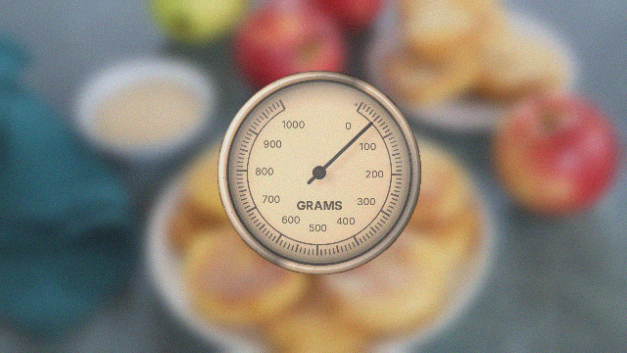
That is 50 g
